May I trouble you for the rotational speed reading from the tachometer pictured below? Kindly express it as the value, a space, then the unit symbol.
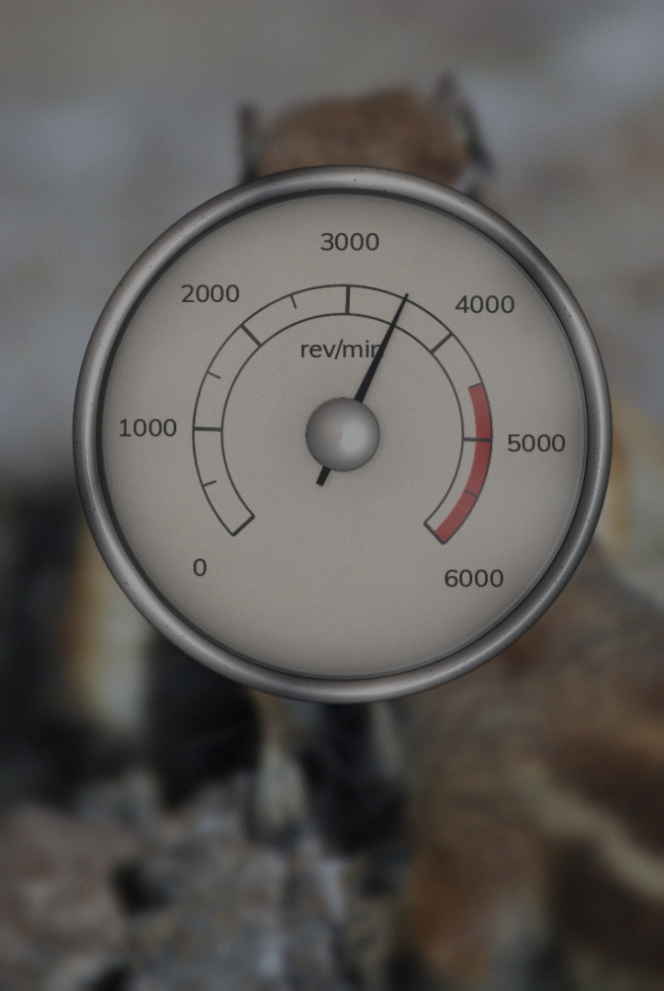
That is 3500 rpm
